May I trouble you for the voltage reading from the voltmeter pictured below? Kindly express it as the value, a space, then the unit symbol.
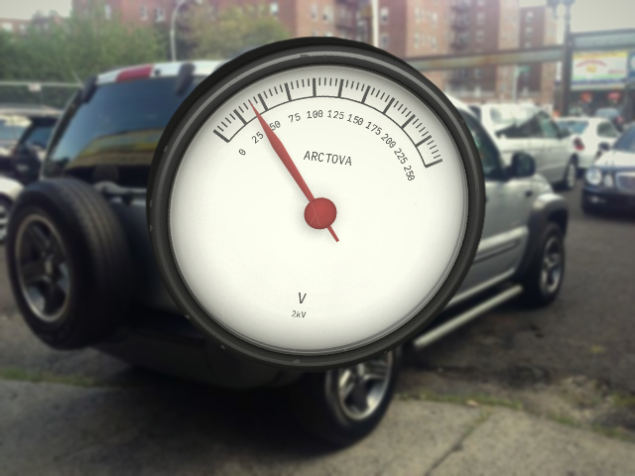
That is 40 V
